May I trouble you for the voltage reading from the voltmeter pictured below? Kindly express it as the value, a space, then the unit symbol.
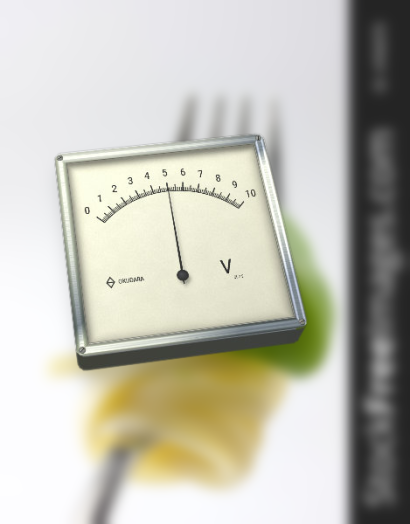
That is 5 V
